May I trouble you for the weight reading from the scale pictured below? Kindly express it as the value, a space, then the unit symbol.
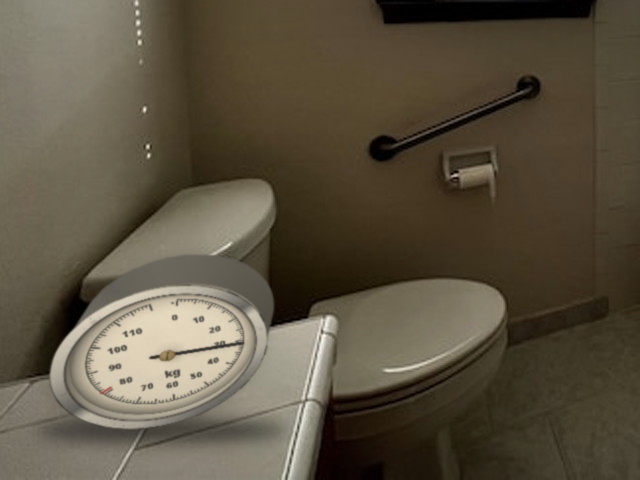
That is 30 kg
